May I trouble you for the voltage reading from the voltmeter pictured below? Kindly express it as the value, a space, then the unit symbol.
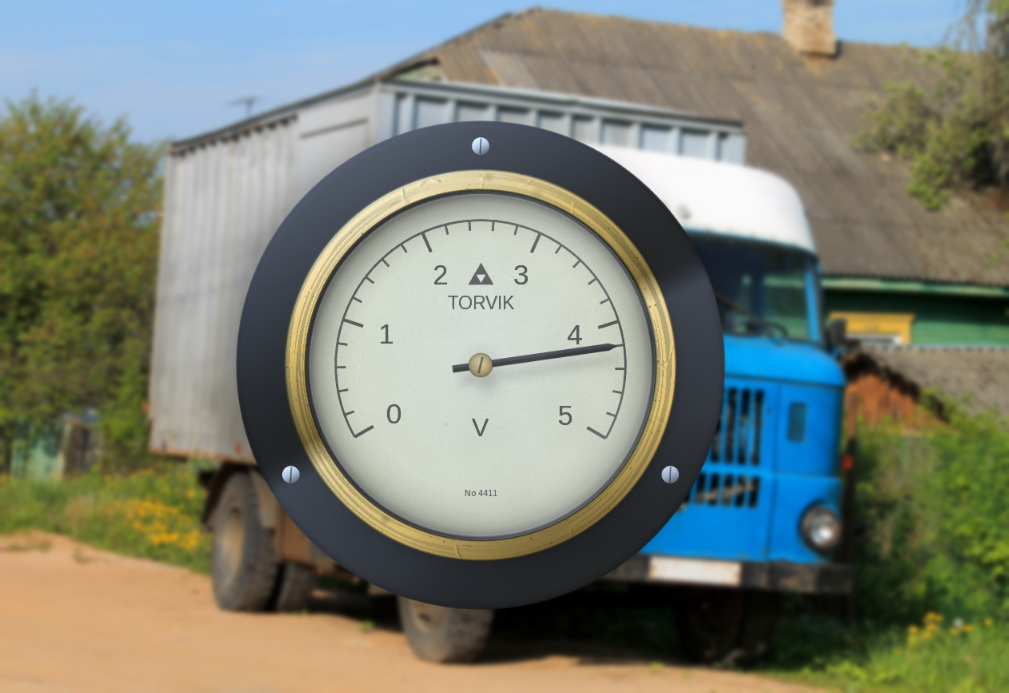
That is 4.2 V
